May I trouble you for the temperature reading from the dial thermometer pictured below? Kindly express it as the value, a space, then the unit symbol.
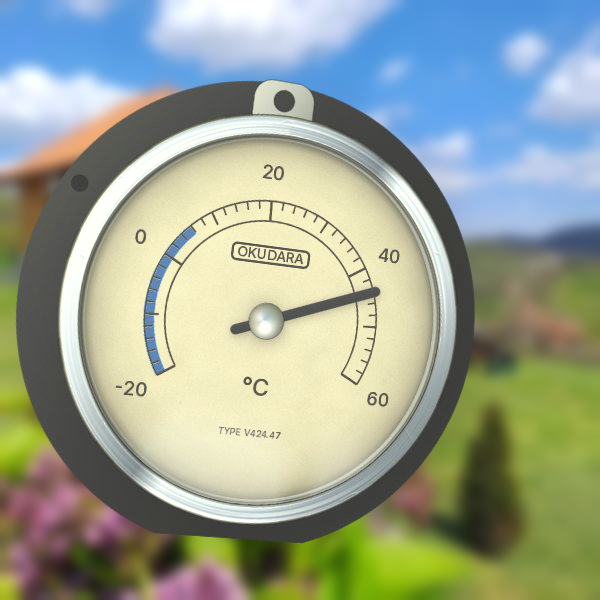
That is 44 °C
